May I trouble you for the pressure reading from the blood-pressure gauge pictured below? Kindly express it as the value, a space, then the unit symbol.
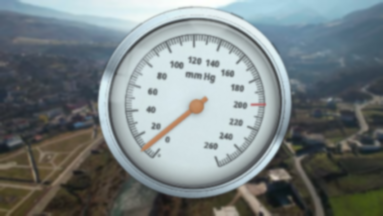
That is 10 mmHg
